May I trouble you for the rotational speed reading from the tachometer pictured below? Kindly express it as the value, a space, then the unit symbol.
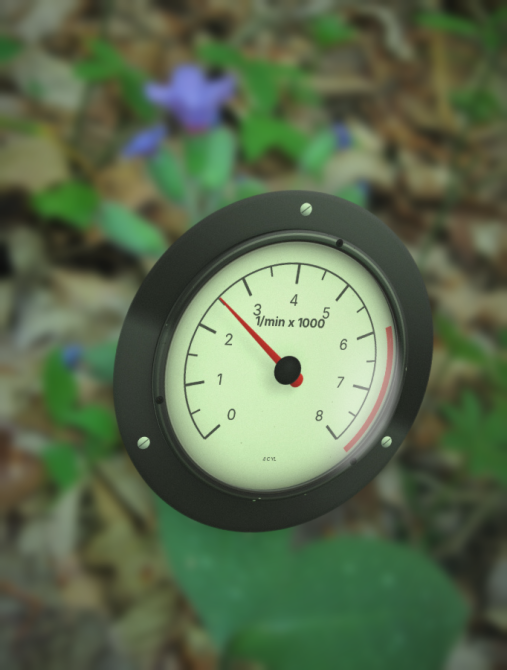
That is 2500 rpm
